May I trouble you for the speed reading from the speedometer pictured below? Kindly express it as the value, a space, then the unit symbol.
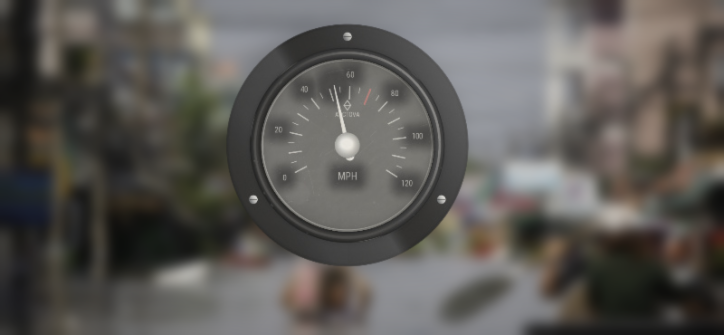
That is 52.5 mph
